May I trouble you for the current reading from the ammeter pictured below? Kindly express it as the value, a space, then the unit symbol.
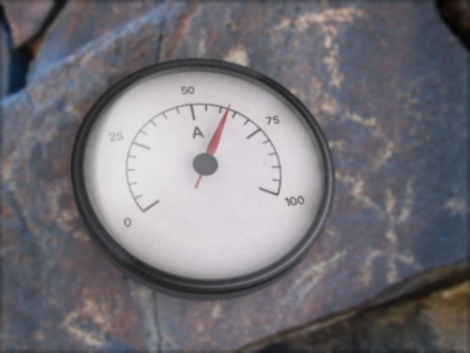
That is 62.5 A
